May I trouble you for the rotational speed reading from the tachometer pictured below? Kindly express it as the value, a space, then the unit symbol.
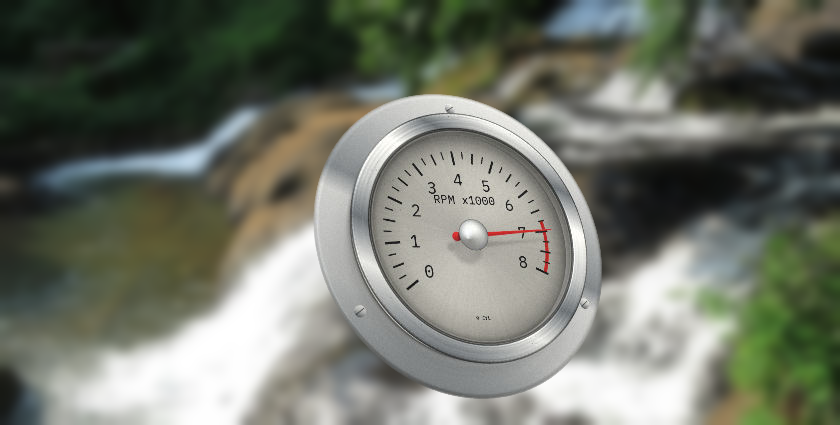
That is 7000 rpm
